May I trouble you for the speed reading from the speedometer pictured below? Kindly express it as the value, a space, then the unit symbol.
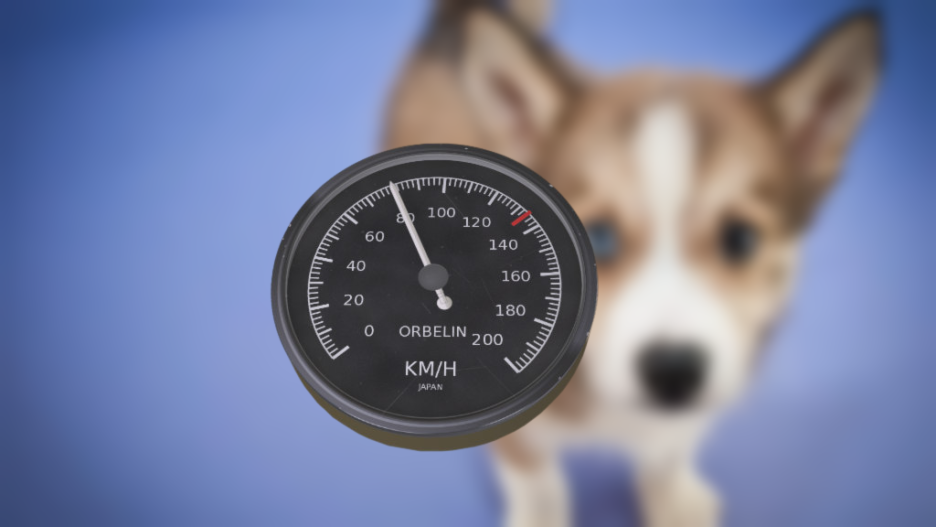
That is 80 km/h
